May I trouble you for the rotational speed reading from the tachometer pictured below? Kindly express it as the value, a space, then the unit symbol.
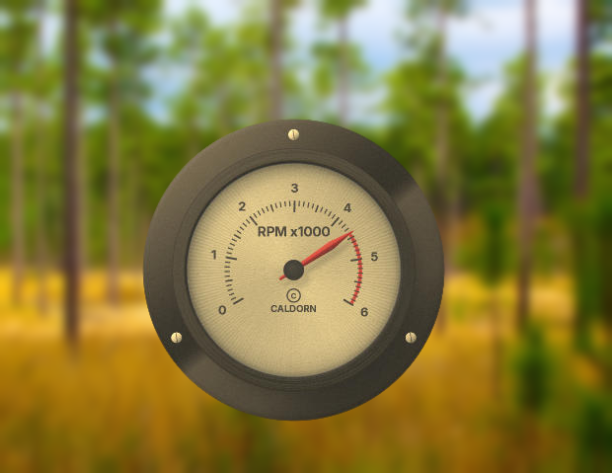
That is 4400 rpm
